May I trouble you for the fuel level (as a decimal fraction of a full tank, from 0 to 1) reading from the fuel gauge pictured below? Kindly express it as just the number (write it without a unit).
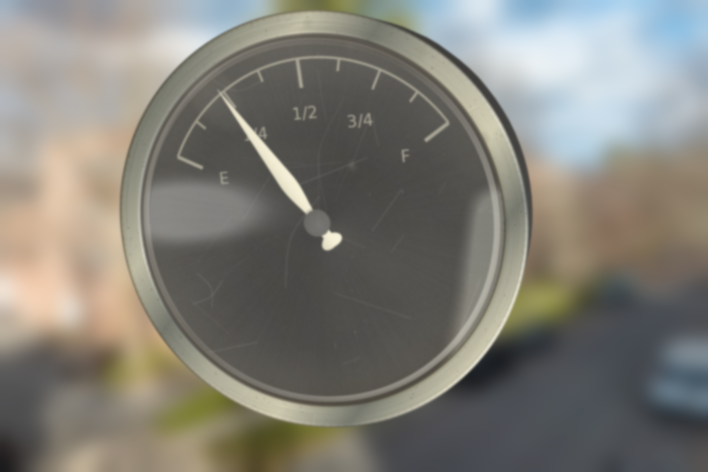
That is 0.25
